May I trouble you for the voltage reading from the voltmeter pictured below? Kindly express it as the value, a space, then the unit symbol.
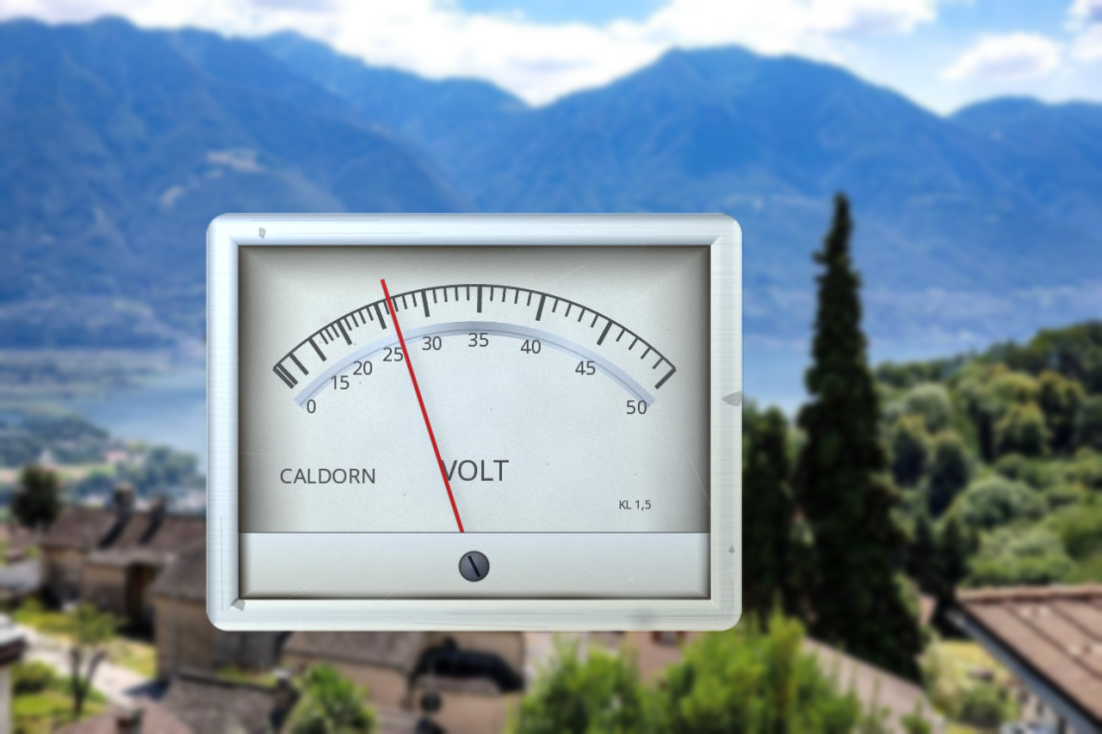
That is 26.5 V
